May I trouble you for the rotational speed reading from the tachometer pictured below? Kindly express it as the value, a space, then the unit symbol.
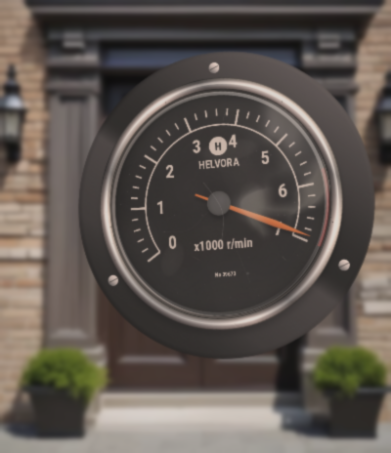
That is 6900 rpm
